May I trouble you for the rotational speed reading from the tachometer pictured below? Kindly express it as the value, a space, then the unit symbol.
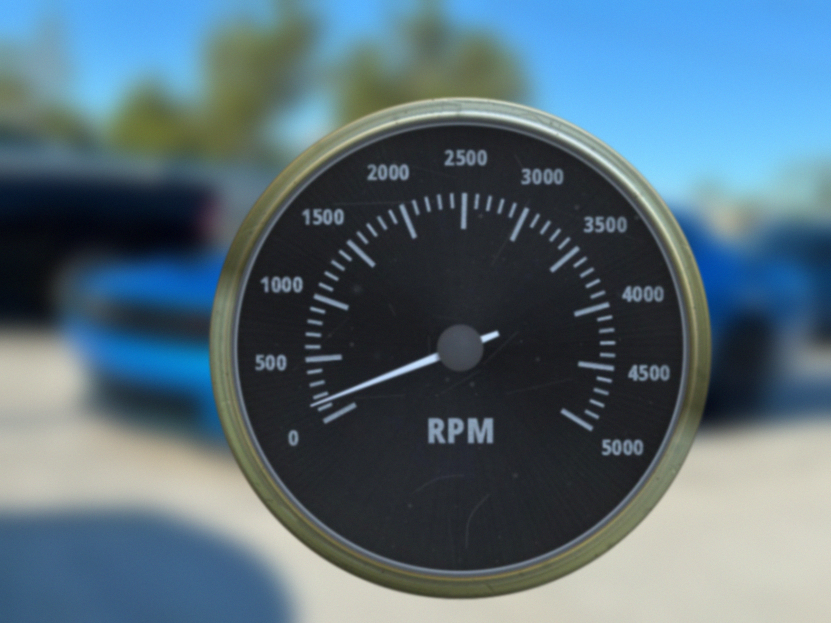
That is 150 rpm
